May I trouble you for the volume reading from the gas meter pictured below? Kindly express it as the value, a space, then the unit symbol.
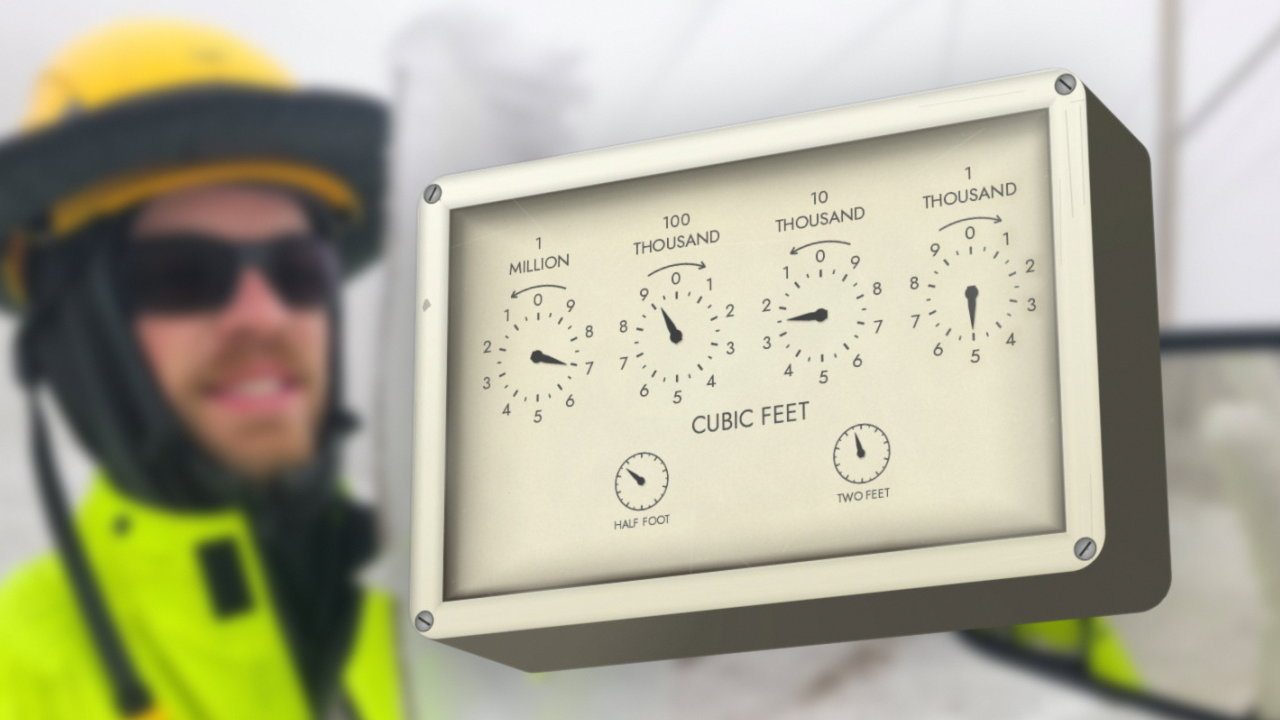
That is 692500 ft³
